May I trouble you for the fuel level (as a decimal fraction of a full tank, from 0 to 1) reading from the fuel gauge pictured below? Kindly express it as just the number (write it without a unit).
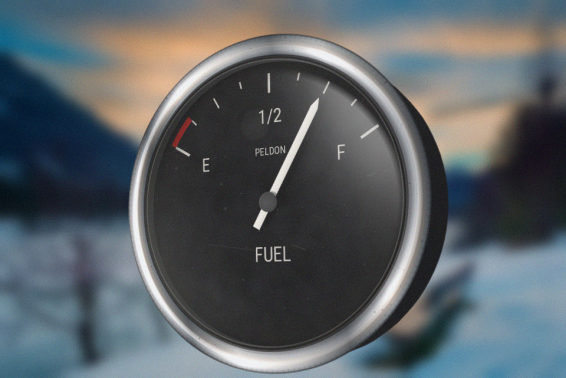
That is 0.75
